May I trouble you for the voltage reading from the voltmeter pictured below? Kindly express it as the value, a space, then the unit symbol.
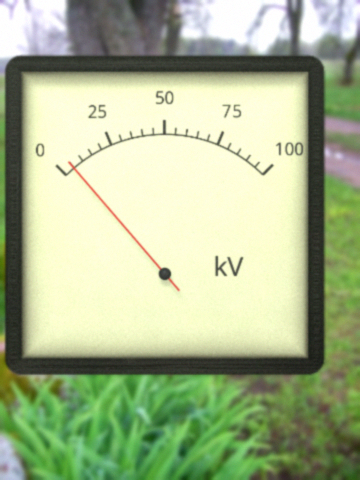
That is 5 kV
